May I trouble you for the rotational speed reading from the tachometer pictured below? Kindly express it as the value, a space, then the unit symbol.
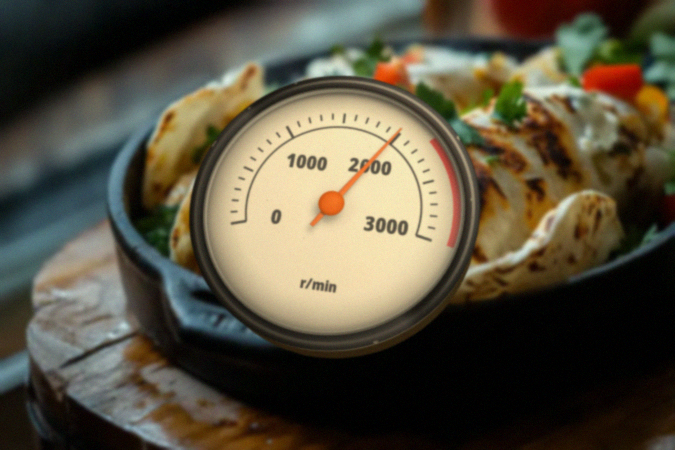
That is 2000 rpm
